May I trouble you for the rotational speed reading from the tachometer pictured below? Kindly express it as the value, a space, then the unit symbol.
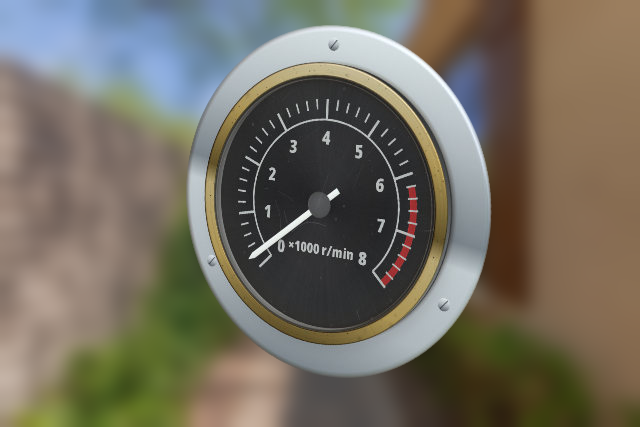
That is 200 rpm
